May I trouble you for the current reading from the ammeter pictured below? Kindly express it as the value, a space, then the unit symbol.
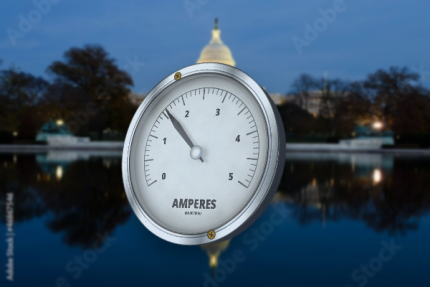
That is 1.6 A
